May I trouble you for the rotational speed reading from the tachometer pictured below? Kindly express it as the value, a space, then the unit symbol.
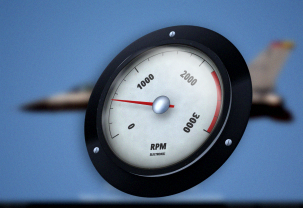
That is 500 rpm
